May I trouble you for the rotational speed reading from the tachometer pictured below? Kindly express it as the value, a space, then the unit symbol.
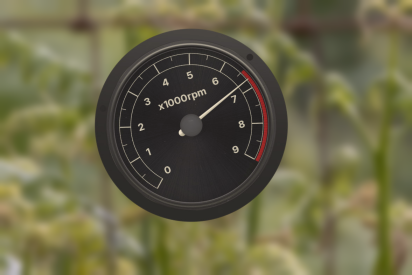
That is 6750 rpm
